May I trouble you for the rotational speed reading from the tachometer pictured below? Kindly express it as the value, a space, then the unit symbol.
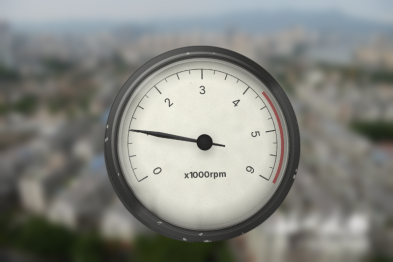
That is 1000 rpm
